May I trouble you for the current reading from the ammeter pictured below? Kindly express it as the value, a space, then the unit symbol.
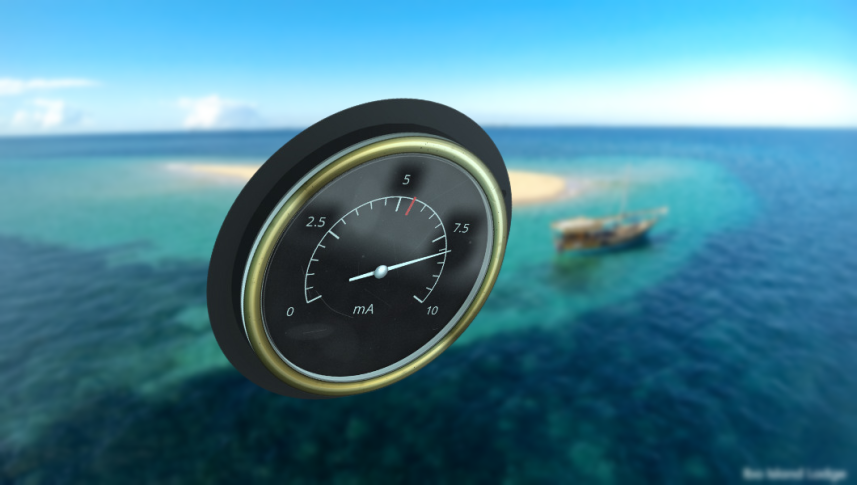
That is 8 mA
